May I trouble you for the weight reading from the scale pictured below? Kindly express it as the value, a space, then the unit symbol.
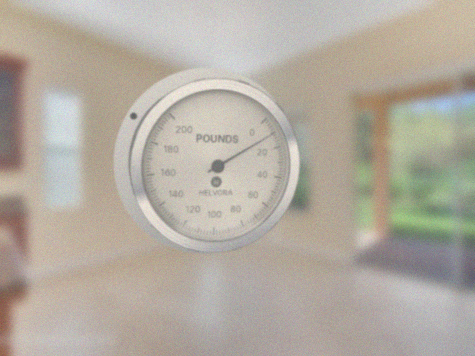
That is 10 lb
